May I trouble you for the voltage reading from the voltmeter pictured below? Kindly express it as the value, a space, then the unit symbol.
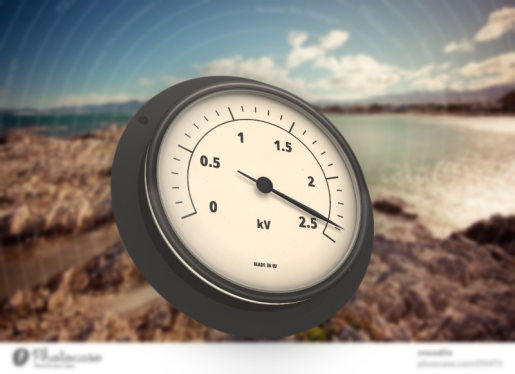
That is 2.4 kV
